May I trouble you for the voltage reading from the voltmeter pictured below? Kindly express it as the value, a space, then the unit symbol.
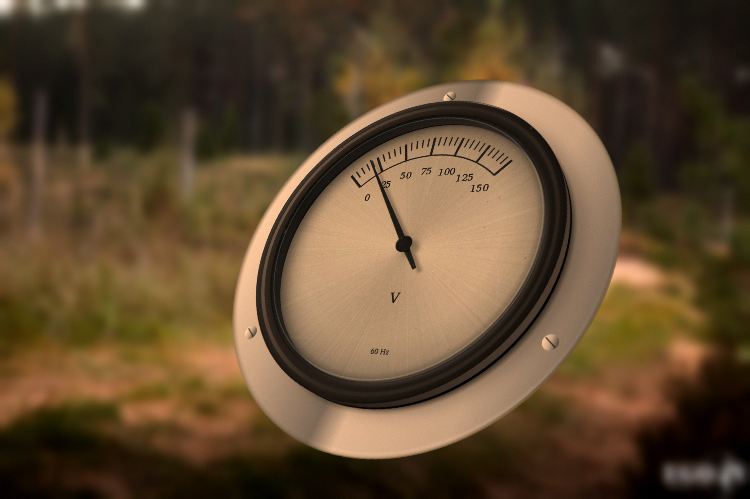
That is 20 V
